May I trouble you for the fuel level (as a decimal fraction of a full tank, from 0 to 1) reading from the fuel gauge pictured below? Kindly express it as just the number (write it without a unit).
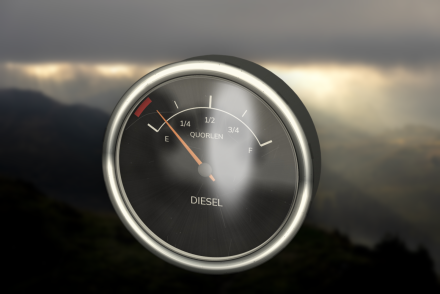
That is 0.125
